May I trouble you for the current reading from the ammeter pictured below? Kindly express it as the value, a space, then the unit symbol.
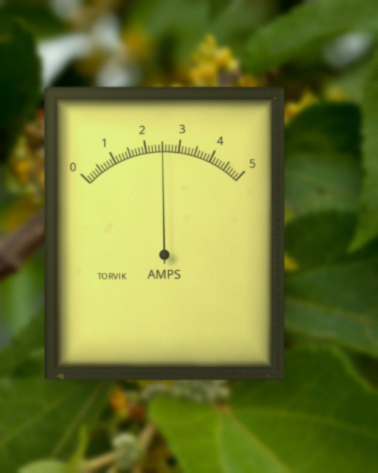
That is 2.5 A
